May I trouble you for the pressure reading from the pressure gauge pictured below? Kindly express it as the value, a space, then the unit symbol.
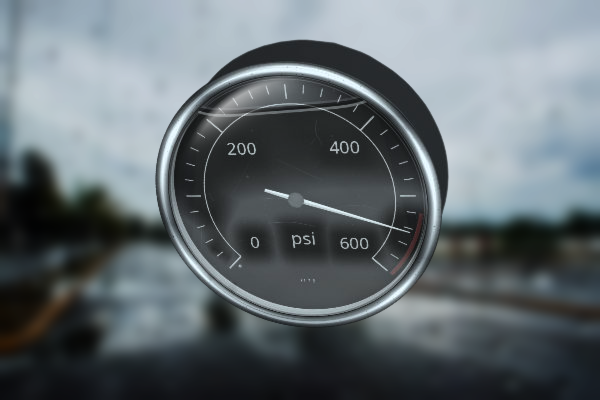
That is 540 psi
